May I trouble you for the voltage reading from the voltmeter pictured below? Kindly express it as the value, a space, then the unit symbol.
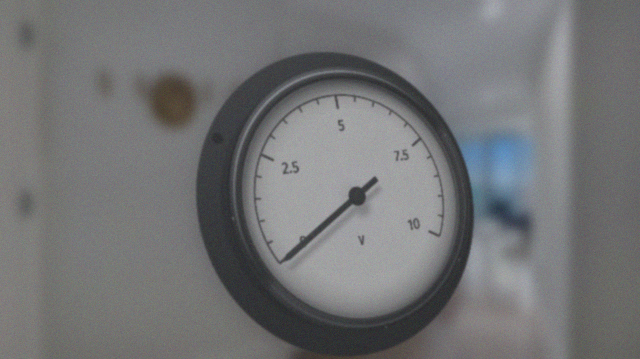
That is 0 V
